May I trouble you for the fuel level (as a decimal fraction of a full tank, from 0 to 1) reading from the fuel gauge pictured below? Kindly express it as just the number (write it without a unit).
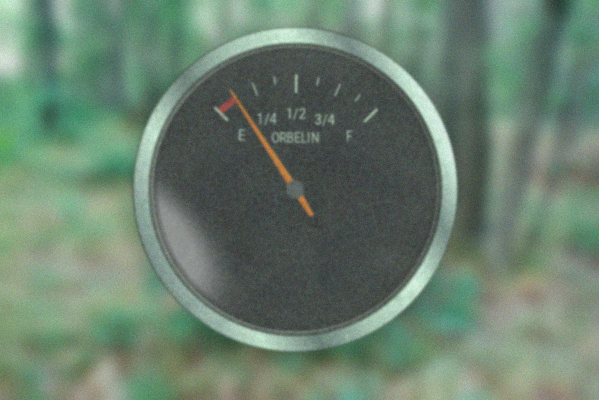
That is 0.125
